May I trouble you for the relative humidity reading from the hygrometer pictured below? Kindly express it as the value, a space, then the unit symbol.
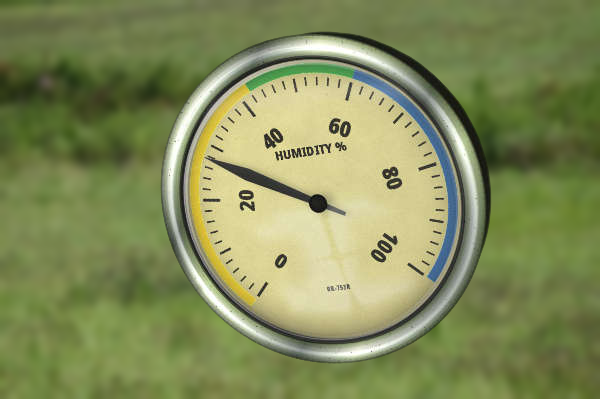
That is 28 %
